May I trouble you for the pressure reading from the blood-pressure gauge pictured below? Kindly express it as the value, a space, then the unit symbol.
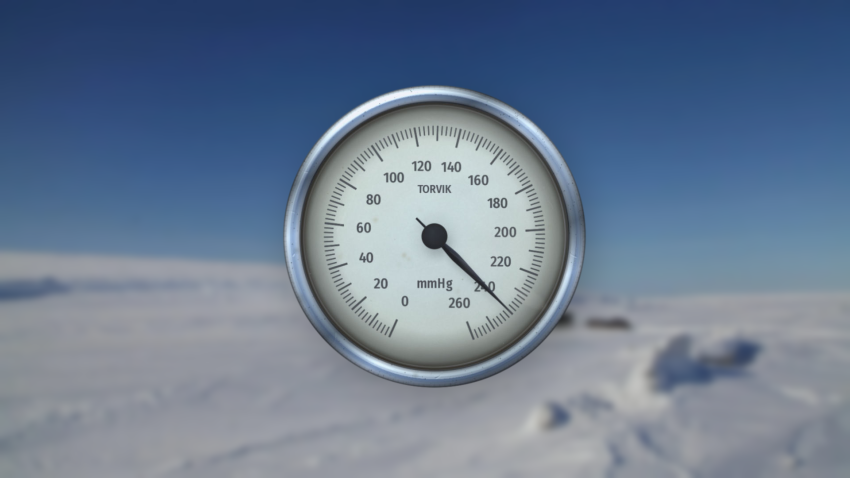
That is 240 mmHg
